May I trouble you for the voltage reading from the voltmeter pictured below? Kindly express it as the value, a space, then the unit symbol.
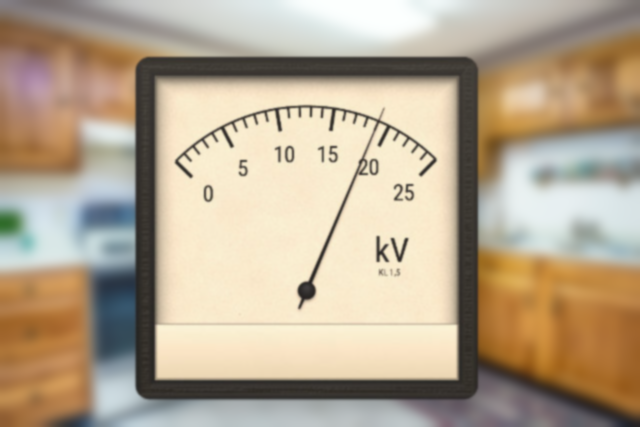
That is 19 kV
